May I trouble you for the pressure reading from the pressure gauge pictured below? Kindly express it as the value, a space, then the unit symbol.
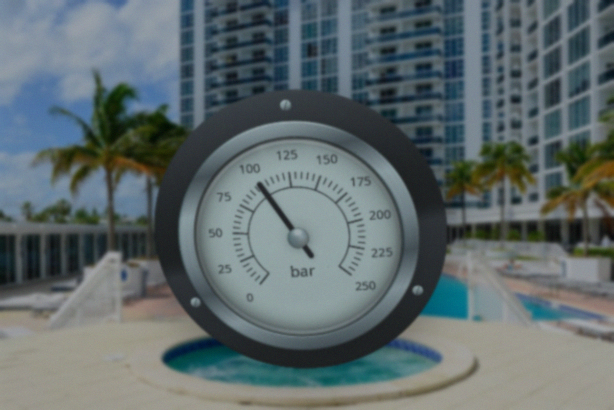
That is 100 bar
